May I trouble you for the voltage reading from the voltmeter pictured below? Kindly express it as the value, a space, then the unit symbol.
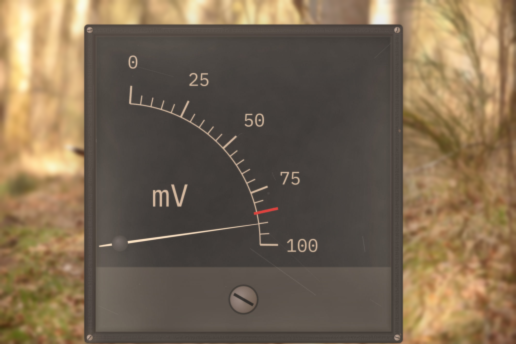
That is 90 mV
